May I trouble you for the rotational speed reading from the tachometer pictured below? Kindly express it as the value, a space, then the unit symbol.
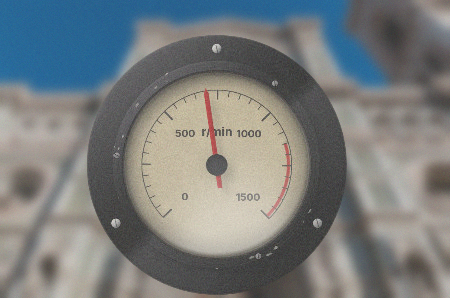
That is 700 rpm
